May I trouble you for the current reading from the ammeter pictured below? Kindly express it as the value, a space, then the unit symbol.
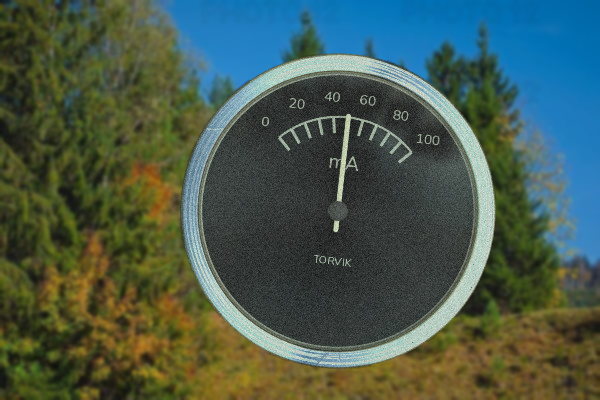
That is 50 mA
